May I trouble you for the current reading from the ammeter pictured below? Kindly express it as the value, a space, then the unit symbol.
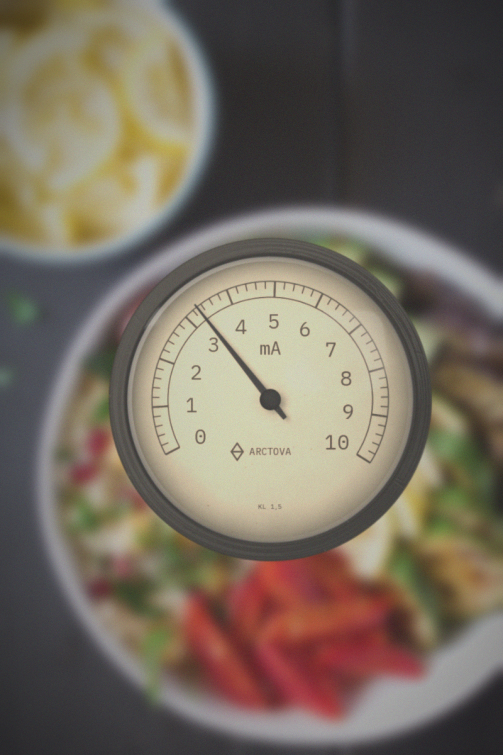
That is 3.3 mA
